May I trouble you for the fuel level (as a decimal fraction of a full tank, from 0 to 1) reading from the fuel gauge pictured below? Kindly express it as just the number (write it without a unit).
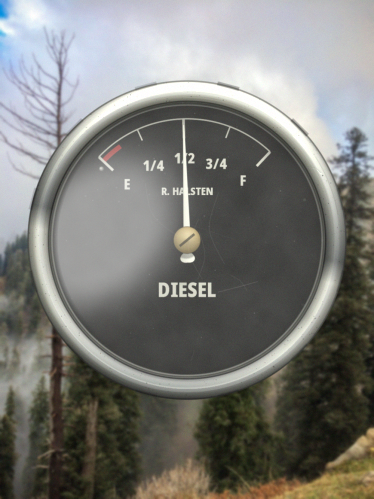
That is 0.5
